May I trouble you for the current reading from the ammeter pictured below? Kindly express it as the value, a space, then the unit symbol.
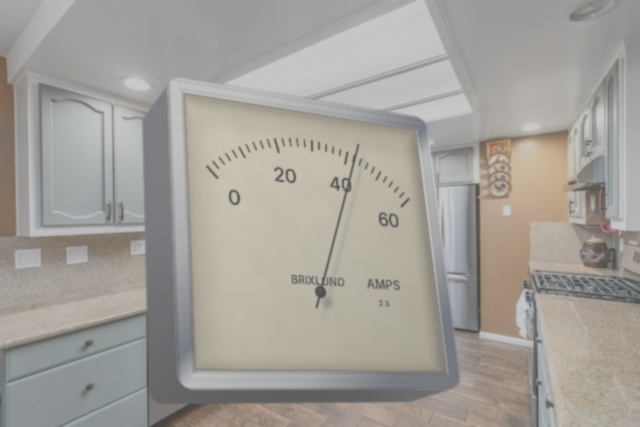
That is 42 A
